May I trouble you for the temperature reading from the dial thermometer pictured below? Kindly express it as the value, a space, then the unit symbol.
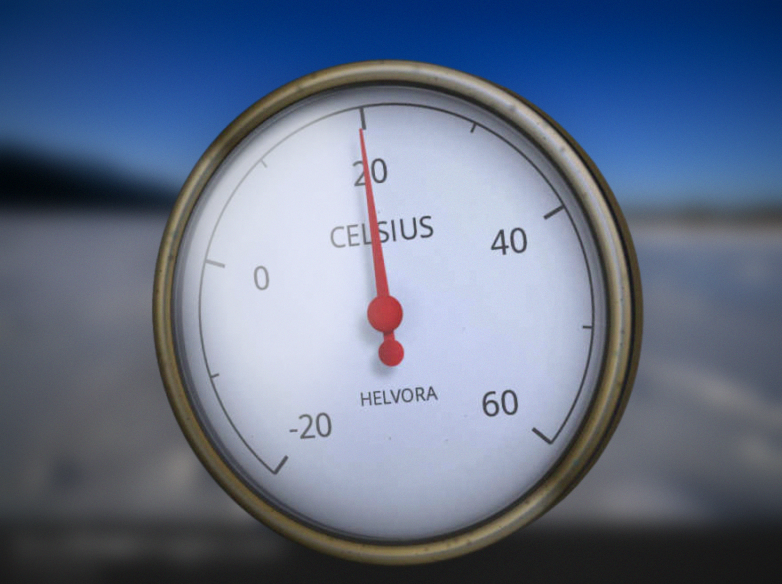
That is 20 °C
